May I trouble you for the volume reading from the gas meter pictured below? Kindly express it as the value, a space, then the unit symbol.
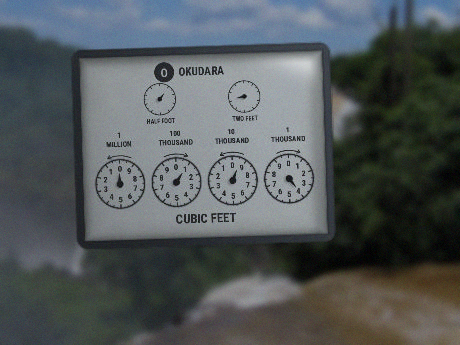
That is 9400 ft³
